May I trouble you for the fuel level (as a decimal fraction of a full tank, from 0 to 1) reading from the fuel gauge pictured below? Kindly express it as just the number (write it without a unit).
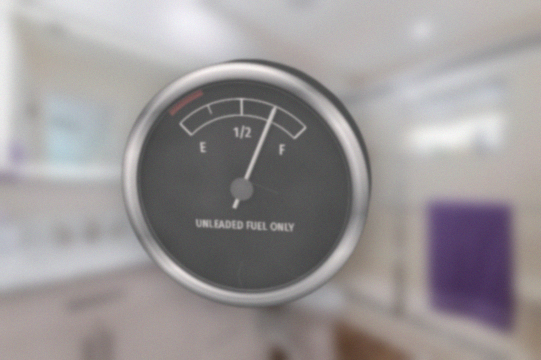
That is 0.75
